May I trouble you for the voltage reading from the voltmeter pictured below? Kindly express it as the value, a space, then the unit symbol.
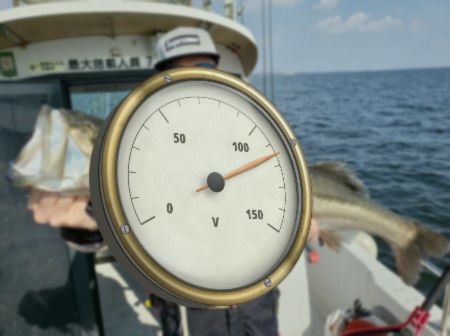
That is 115 V
